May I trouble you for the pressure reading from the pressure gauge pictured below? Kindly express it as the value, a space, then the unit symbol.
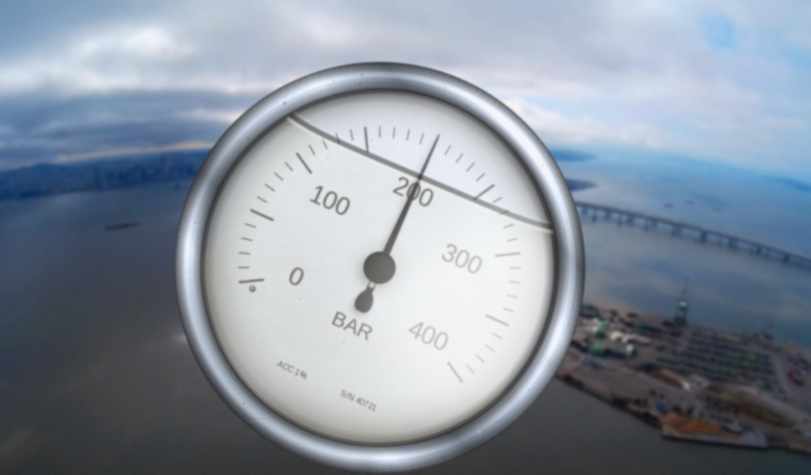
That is 200 bar
